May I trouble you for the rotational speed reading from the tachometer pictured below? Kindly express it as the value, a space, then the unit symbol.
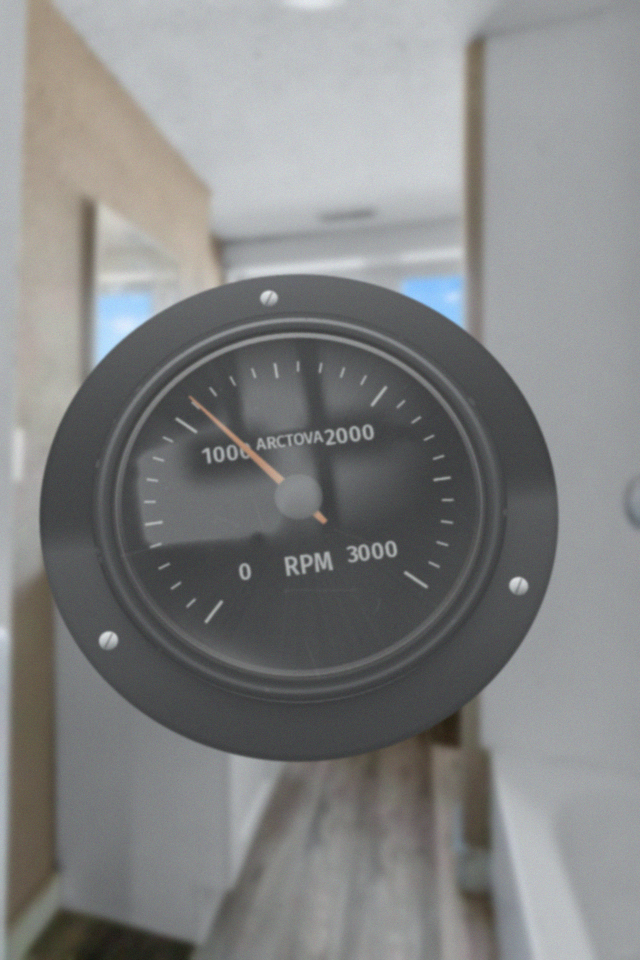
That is 1100 rpm
